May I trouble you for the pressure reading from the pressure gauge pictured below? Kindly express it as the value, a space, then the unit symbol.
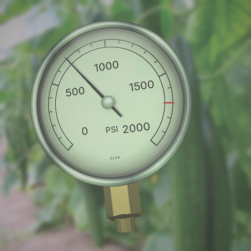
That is 700 psi
